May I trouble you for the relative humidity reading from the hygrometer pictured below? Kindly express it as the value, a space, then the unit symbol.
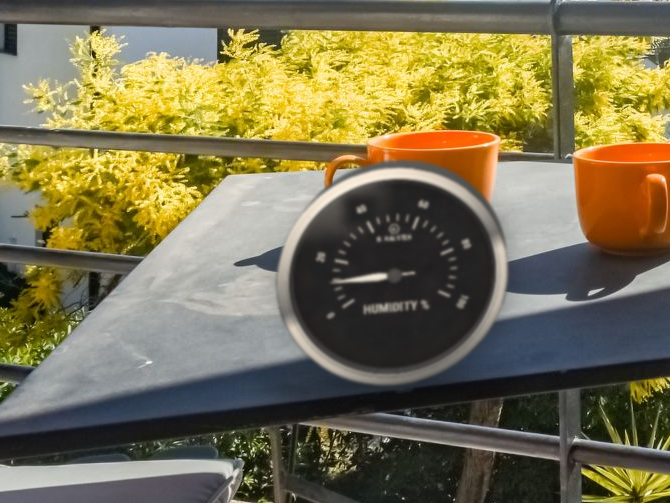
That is 12 %
